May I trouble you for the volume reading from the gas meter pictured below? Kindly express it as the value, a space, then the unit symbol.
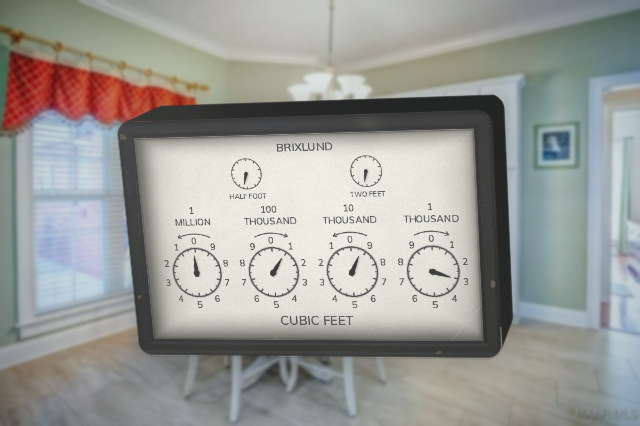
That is 9300 ft³
